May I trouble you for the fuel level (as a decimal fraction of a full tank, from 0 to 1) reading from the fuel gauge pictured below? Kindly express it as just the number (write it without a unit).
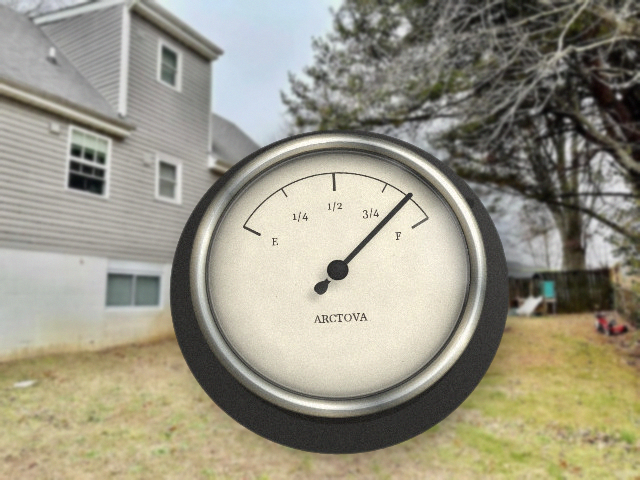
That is 0.875
